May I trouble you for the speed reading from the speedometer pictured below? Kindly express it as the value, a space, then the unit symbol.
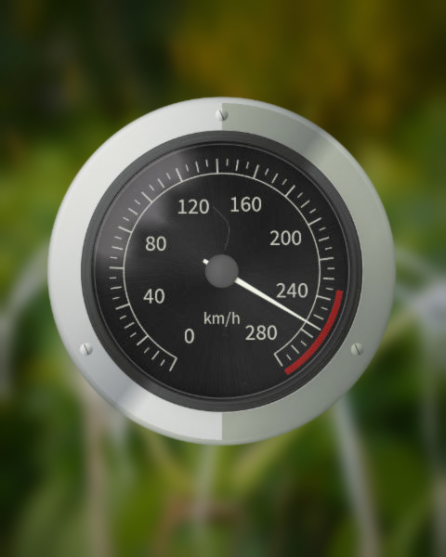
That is 255 km/h
